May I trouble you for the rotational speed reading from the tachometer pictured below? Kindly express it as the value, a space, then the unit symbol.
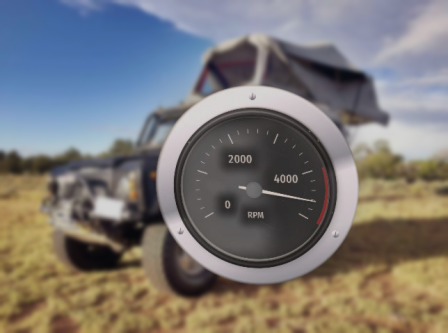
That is 4600 rpm
